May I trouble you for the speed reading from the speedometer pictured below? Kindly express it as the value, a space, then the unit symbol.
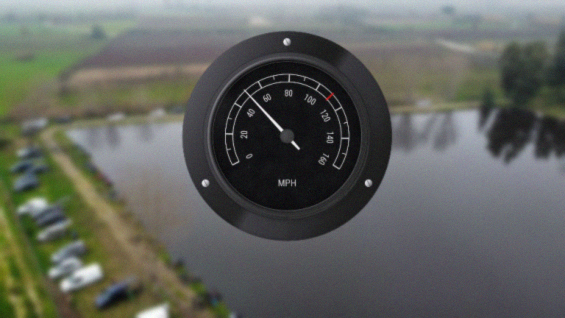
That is 50 mph
